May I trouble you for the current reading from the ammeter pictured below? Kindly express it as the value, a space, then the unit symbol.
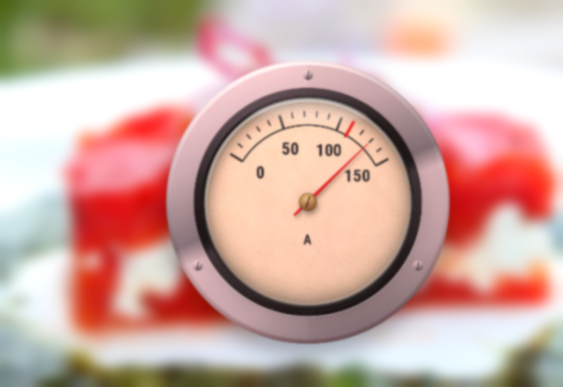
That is 130 A
